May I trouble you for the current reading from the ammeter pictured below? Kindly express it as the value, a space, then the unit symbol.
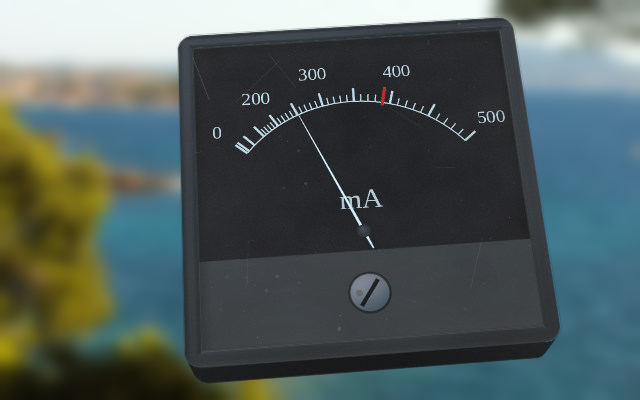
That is 250 mA
